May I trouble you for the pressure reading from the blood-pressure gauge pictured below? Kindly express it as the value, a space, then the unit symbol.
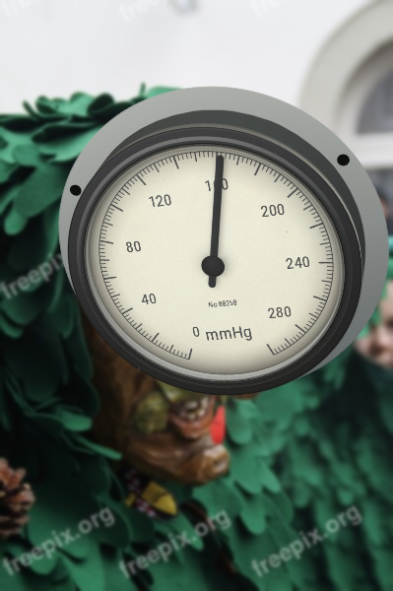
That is 162 mmHg
